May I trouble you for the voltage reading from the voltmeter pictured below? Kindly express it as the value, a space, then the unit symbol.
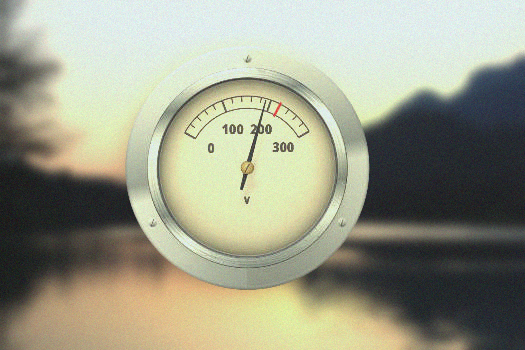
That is 190 V
